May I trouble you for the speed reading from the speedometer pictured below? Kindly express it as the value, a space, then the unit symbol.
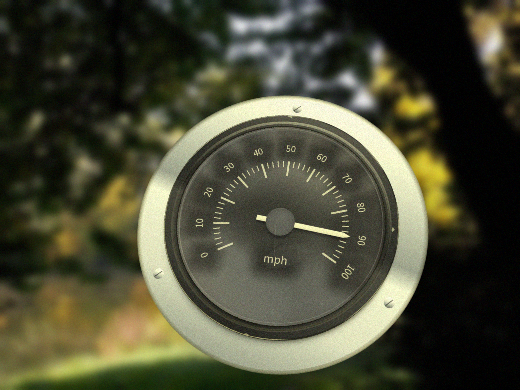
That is 90 mph
